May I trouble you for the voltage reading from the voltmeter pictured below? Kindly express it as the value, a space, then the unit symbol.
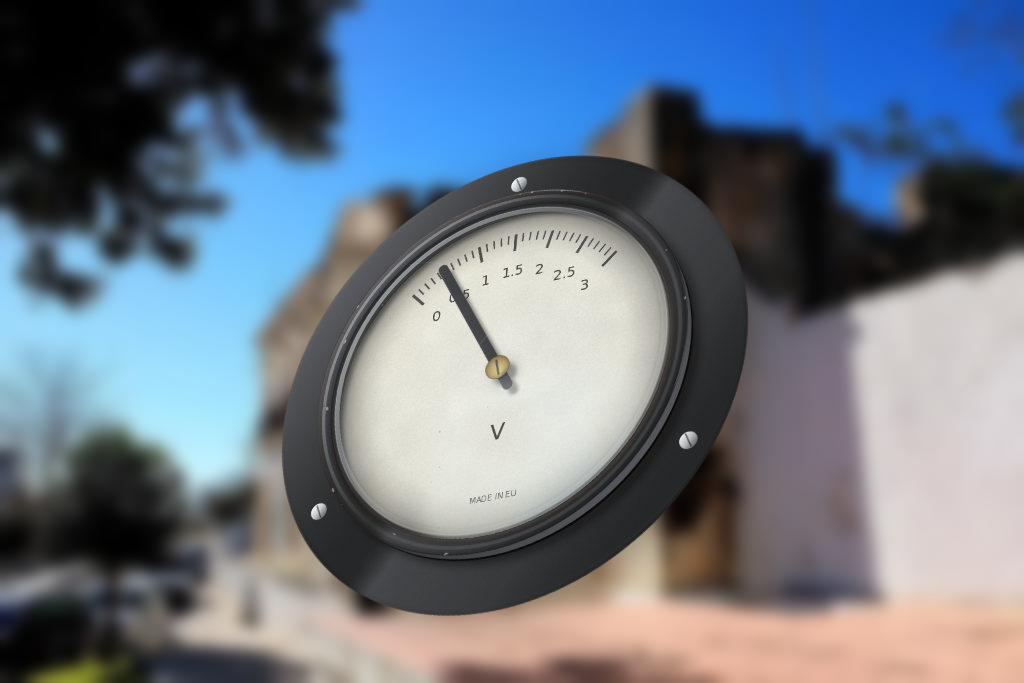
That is 0.5 V
